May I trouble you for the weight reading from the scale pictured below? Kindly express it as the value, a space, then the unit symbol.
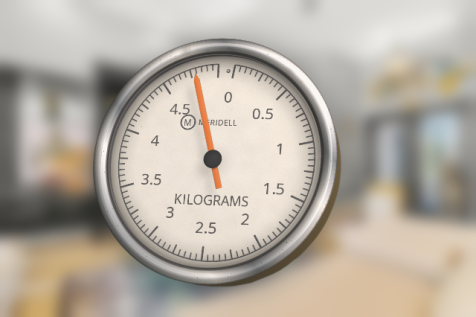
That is 4.8 kg
